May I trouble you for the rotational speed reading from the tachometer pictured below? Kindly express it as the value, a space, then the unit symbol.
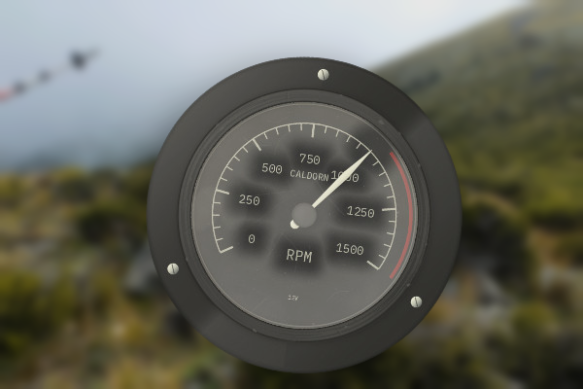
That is 1000 rpm
